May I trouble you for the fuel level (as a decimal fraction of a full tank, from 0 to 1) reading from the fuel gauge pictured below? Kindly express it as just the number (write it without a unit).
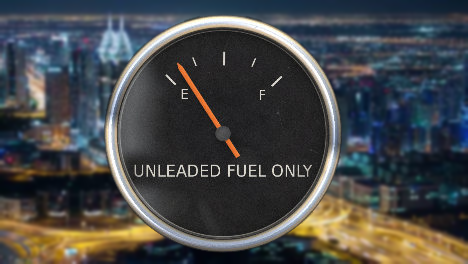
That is 0.125
